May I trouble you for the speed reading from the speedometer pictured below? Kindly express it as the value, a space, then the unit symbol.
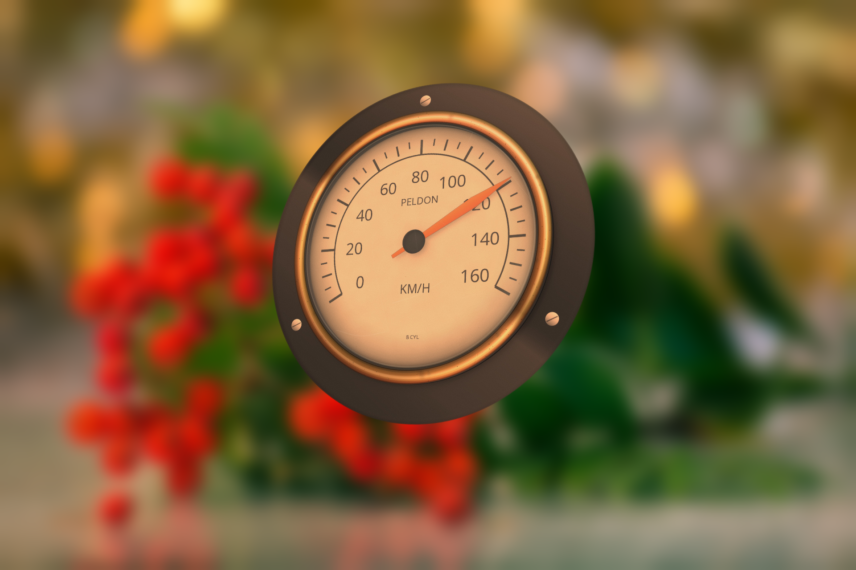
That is 120 km/h
